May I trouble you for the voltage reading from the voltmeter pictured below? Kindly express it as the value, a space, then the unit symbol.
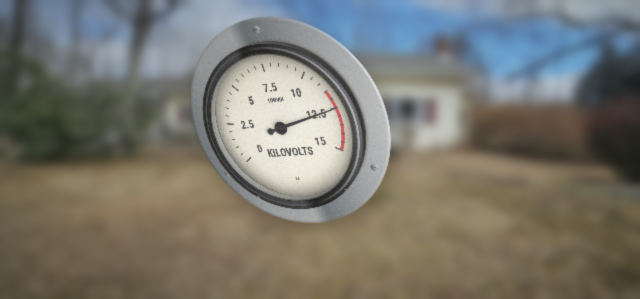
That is 12.5 kV
